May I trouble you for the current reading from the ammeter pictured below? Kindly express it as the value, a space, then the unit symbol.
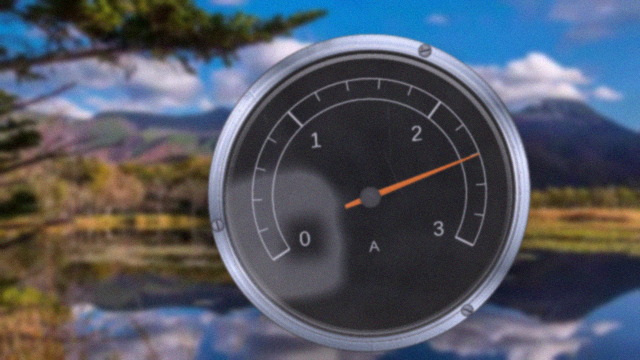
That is 2.4 A
